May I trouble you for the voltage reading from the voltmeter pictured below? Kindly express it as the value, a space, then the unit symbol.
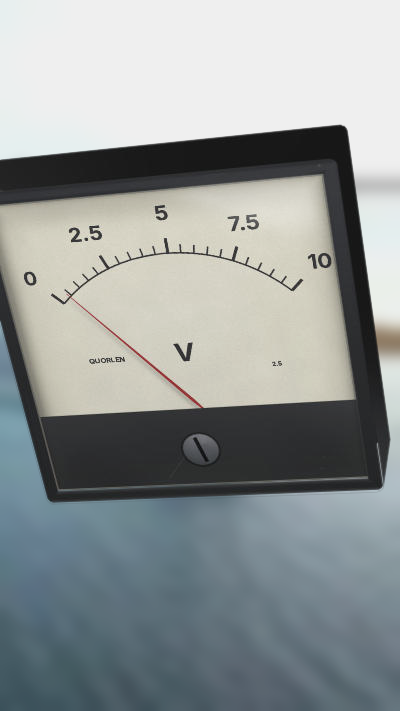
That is 0.5 V
